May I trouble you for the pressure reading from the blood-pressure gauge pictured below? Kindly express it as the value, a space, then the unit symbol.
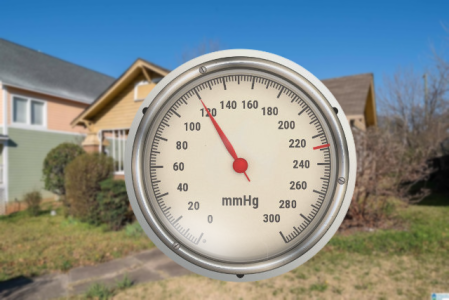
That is 120 mmHg
